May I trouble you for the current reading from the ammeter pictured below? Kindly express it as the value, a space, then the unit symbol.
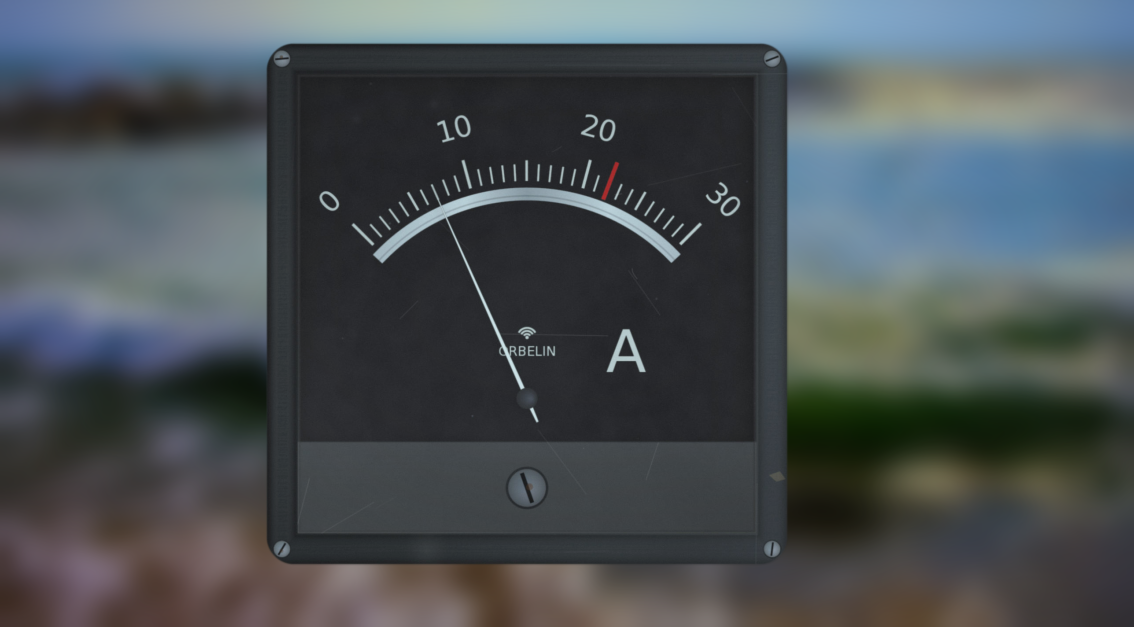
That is 7 A
